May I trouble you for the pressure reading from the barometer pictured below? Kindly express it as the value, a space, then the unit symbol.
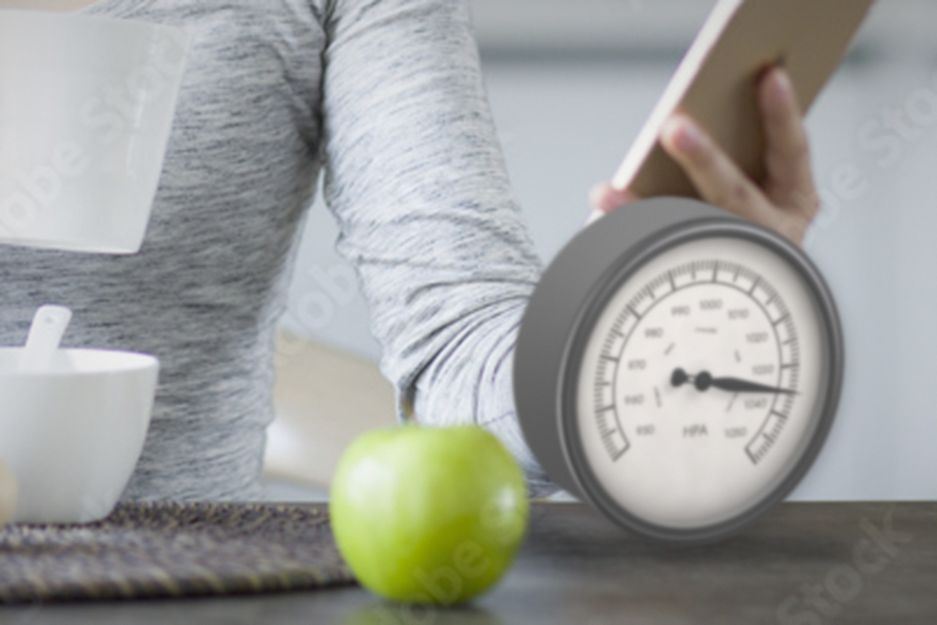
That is 1035 hPa
